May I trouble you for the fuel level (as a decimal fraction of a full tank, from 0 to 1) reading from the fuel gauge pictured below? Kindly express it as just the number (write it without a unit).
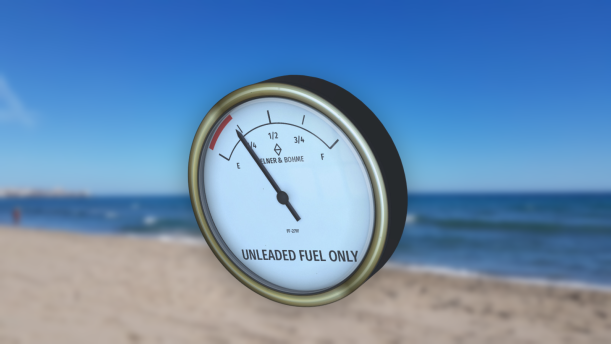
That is 0.25
